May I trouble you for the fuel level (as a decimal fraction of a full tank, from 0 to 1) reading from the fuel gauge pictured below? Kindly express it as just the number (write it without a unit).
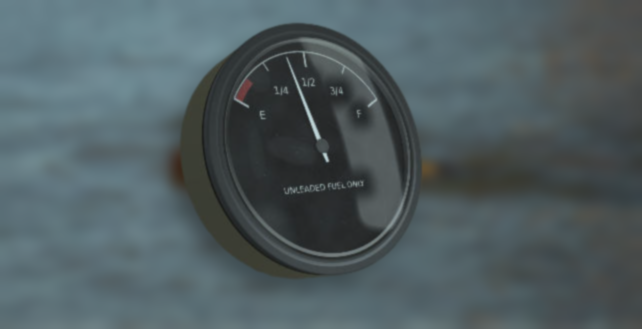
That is 0.375
